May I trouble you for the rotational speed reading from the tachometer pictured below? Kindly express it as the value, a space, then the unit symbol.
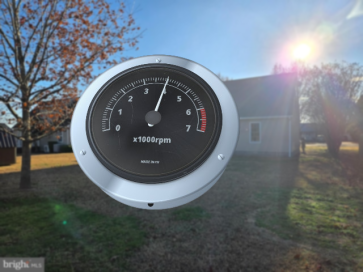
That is 4000 rpm
